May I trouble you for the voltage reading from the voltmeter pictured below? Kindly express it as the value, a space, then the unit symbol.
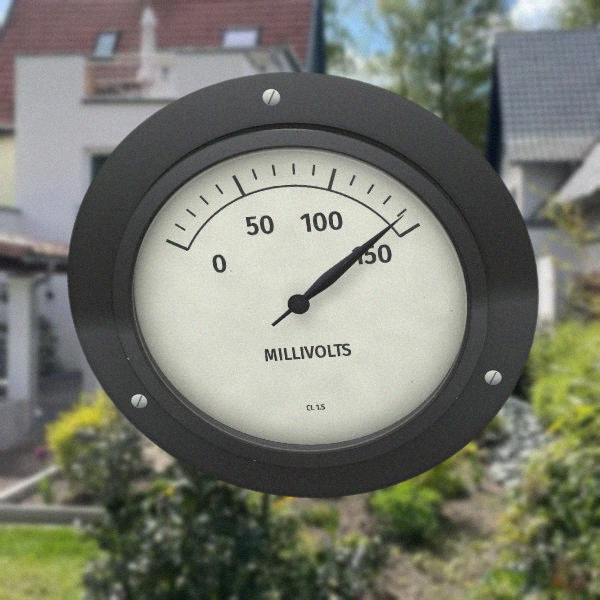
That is 140 mV
